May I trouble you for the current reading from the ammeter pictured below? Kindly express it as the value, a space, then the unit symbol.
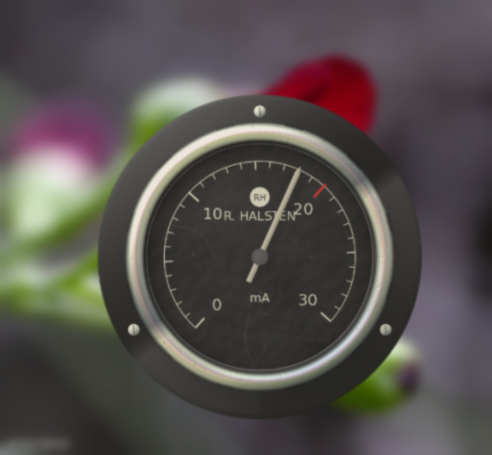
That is 18 mA
